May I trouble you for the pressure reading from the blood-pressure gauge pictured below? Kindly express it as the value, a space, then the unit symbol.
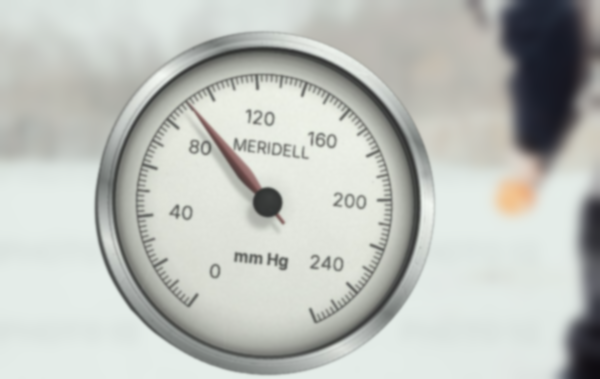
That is 90 mmHg
